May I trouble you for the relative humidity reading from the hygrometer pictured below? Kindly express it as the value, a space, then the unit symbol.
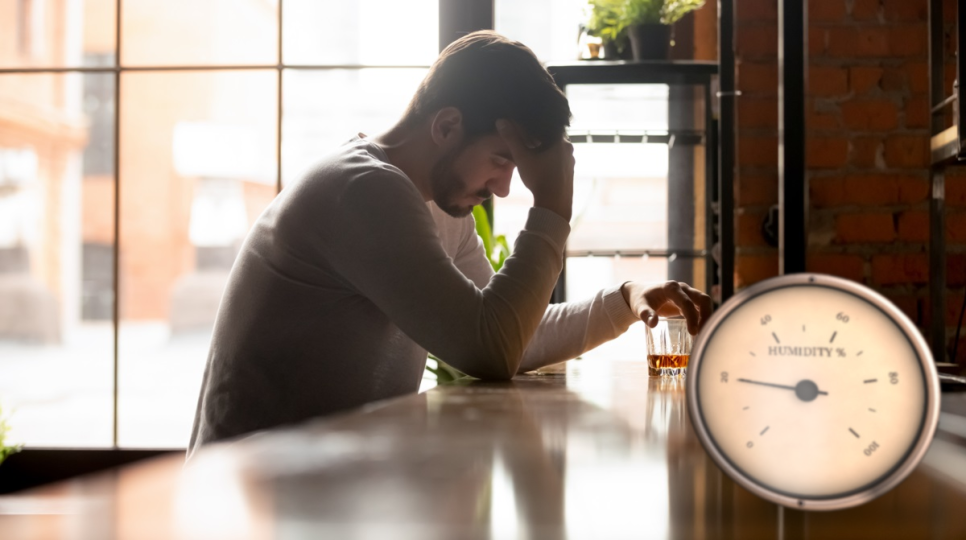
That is 20 %
